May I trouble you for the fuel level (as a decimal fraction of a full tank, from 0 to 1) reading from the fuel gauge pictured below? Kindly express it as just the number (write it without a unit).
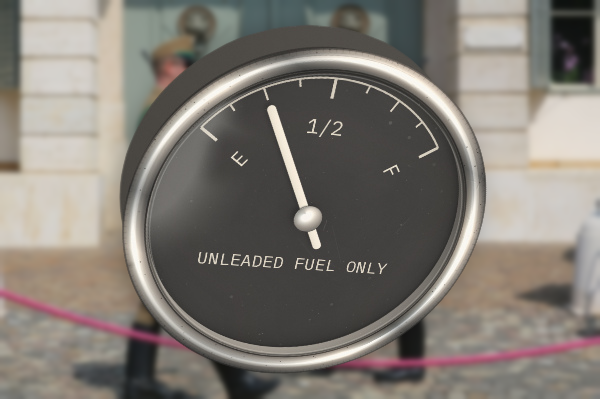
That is 0.25
